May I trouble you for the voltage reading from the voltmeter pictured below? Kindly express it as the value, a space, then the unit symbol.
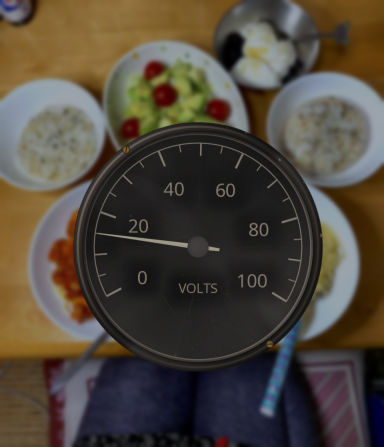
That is 15 V
